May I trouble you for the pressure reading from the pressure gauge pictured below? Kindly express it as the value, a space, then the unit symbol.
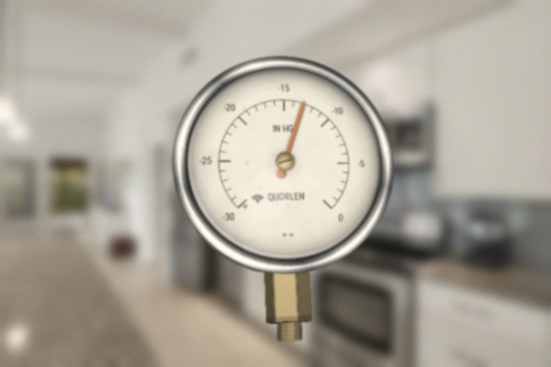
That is -13 inHg
